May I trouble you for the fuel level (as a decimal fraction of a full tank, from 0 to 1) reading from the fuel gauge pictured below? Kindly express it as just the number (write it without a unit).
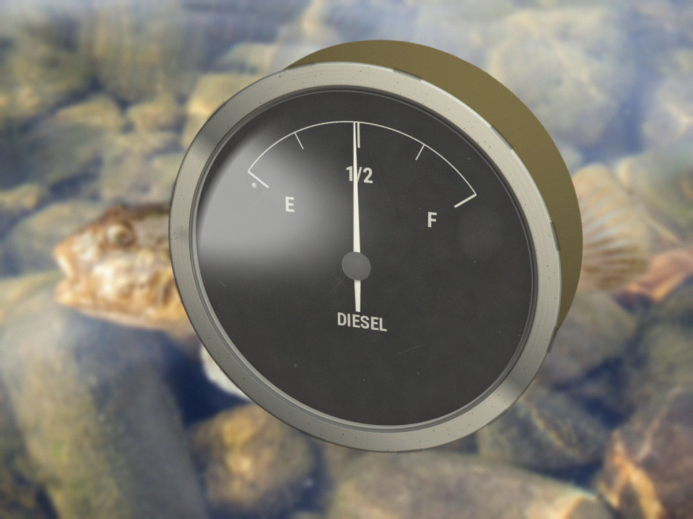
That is 0.5
